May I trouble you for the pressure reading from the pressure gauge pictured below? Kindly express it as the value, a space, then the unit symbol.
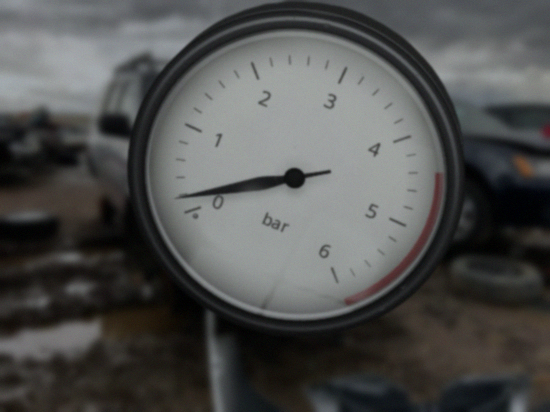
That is 0.2 bar
